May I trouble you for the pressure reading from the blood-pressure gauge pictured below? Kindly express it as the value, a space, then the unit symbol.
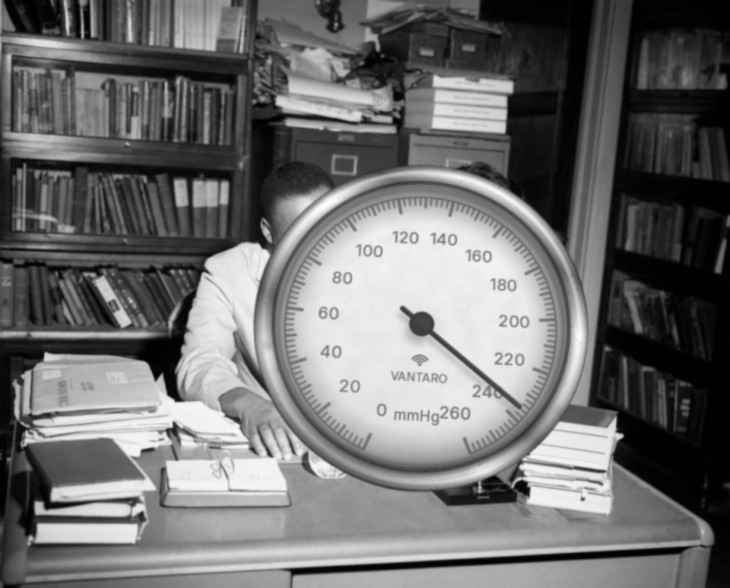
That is 236 mmHg
